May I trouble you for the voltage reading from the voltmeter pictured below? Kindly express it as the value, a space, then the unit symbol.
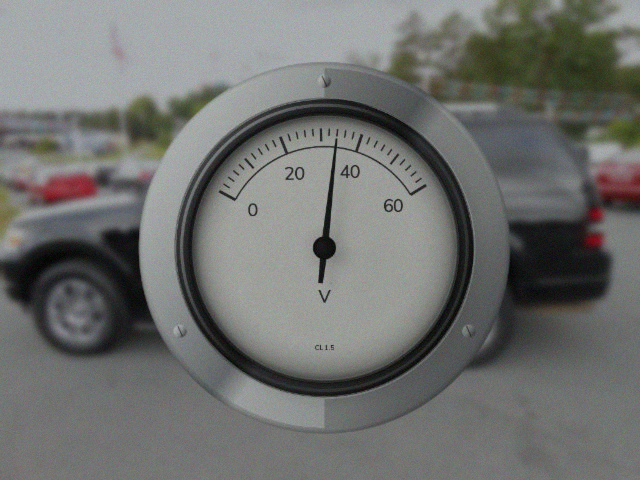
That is 34 V
